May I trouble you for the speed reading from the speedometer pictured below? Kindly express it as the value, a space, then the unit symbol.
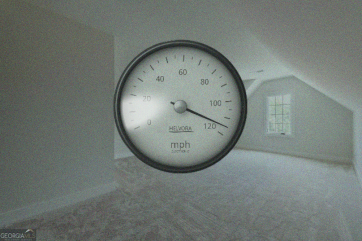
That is 115 mph
